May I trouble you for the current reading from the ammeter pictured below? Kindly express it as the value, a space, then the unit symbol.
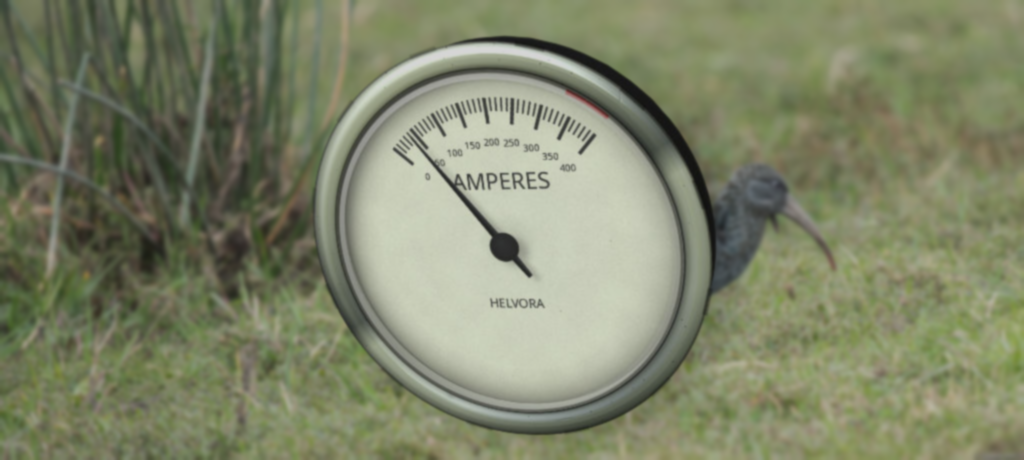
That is 50 A
